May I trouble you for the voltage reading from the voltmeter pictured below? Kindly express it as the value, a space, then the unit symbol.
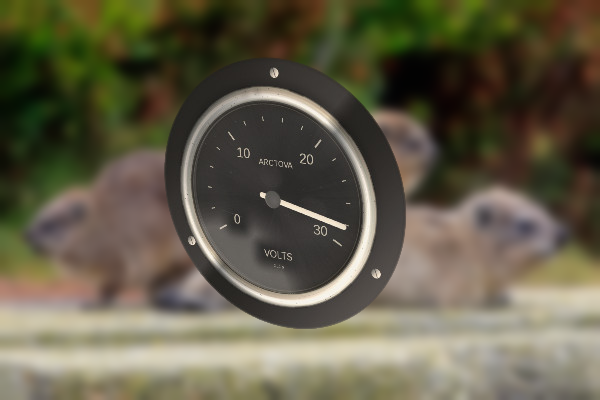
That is 28 V
